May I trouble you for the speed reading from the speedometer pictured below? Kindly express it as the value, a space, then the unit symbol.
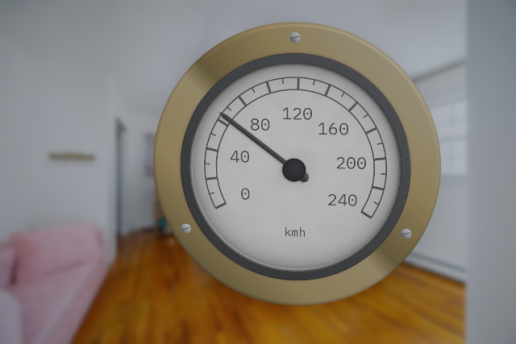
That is 65 km/h
